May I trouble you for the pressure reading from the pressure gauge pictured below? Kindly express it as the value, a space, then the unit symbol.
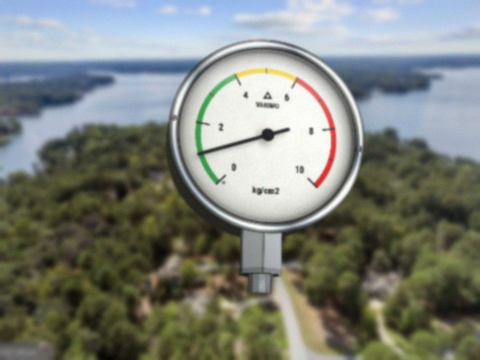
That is 1 kg/cm²
